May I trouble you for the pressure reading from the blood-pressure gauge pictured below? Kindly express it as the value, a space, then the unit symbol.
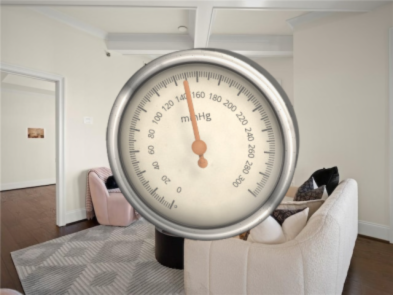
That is 150 mmHg
